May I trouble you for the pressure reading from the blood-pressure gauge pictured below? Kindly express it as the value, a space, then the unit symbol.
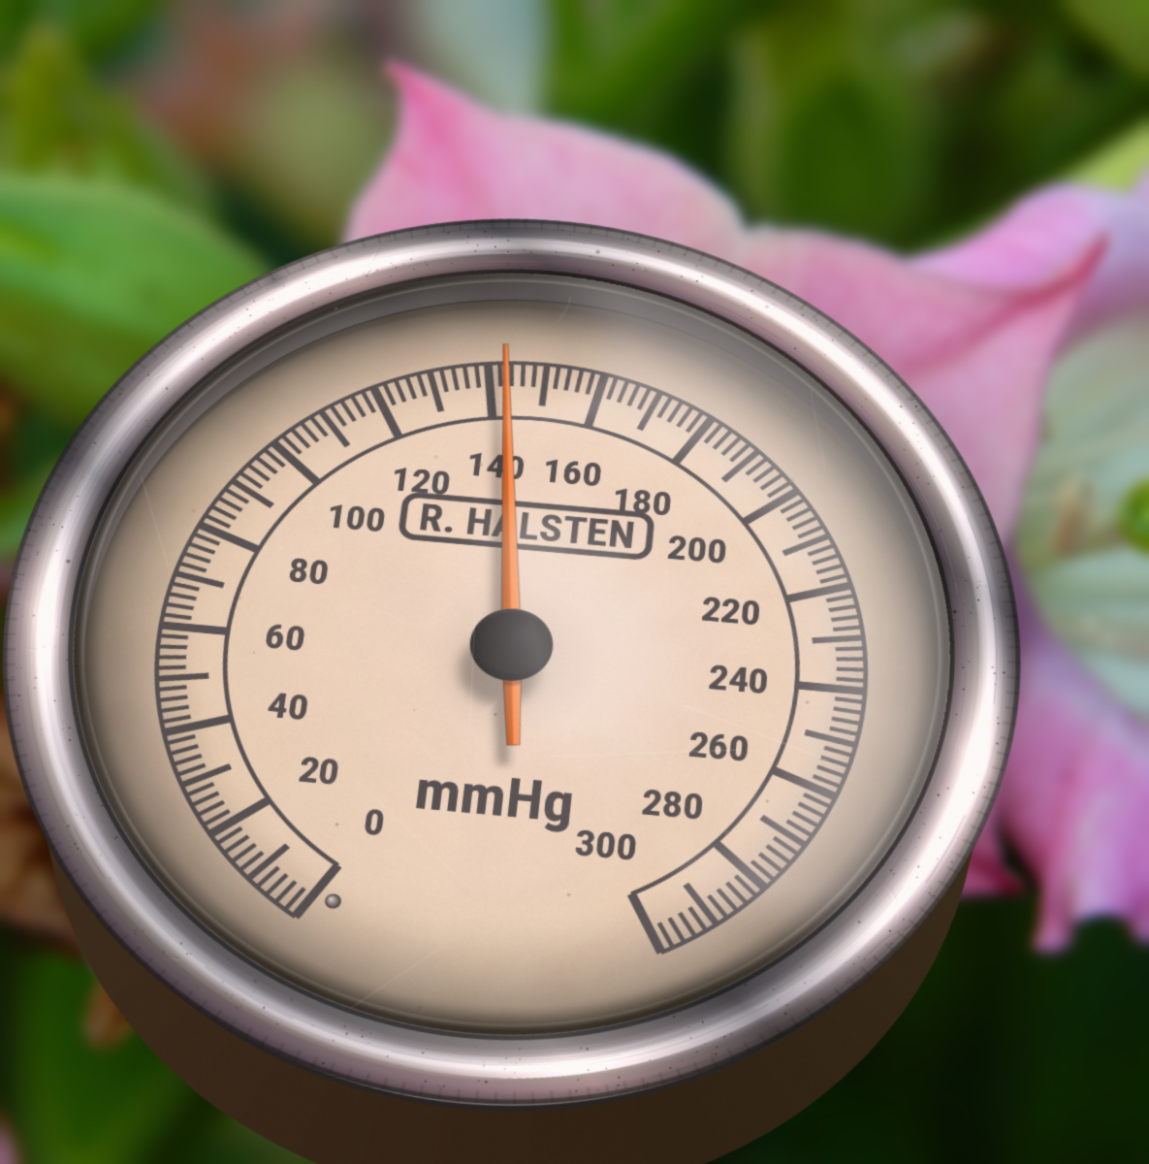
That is 143 mmHg
